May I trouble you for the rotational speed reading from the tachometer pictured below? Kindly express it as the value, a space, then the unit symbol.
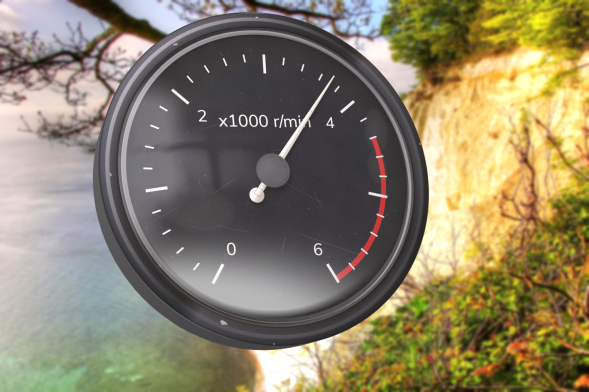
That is 3700 rpm
